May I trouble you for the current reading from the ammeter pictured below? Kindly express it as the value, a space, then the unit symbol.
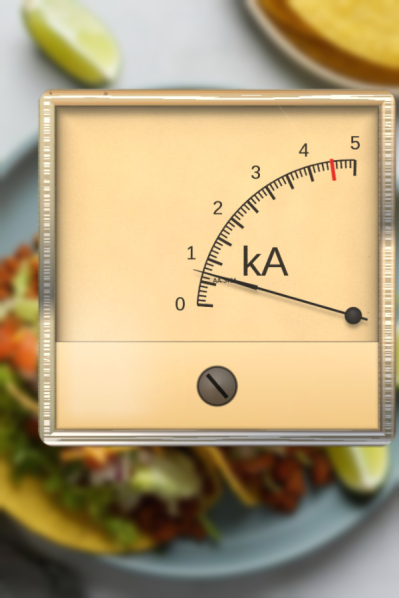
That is 0.7 kA
